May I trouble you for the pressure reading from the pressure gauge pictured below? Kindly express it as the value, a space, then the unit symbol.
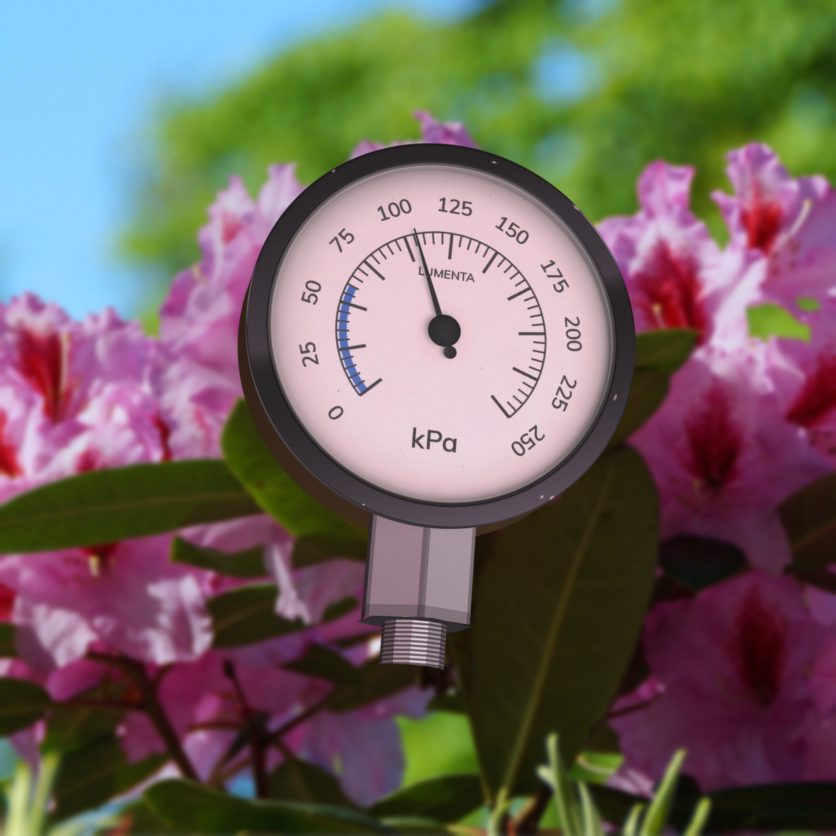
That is 105 kPa
